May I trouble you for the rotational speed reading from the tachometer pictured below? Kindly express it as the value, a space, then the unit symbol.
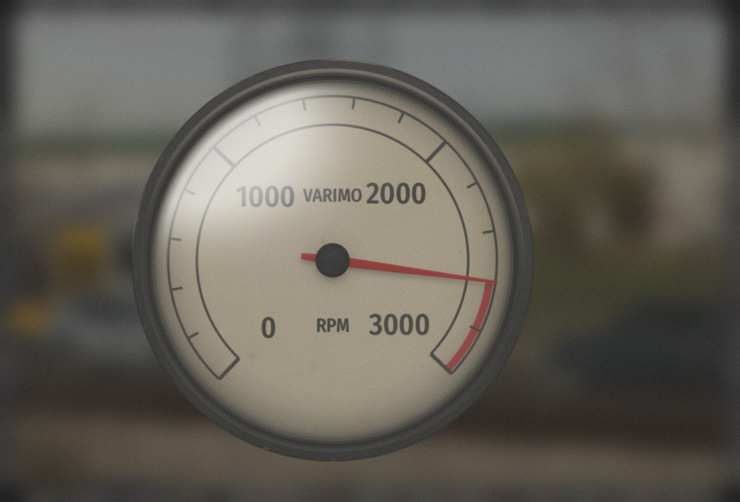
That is 2600 rpm
